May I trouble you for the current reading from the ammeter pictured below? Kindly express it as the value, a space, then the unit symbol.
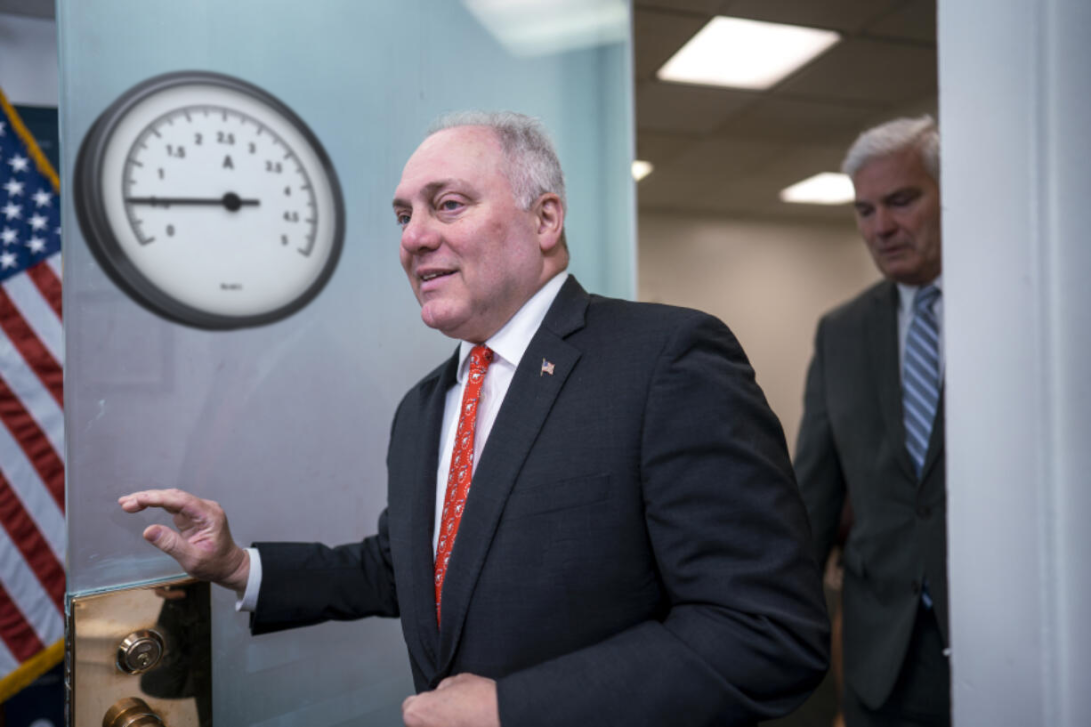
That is 0.5 A
